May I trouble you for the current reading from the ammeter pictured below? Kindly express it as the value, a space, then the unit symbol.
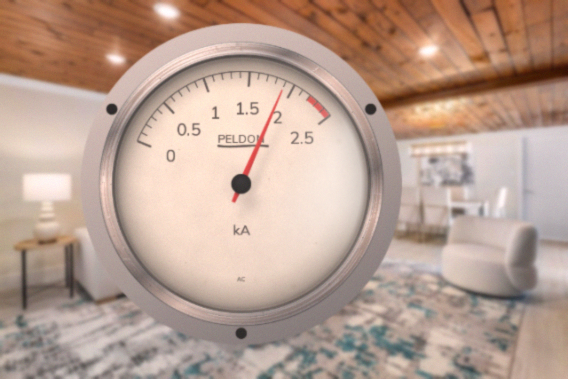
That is 1.9 kA
